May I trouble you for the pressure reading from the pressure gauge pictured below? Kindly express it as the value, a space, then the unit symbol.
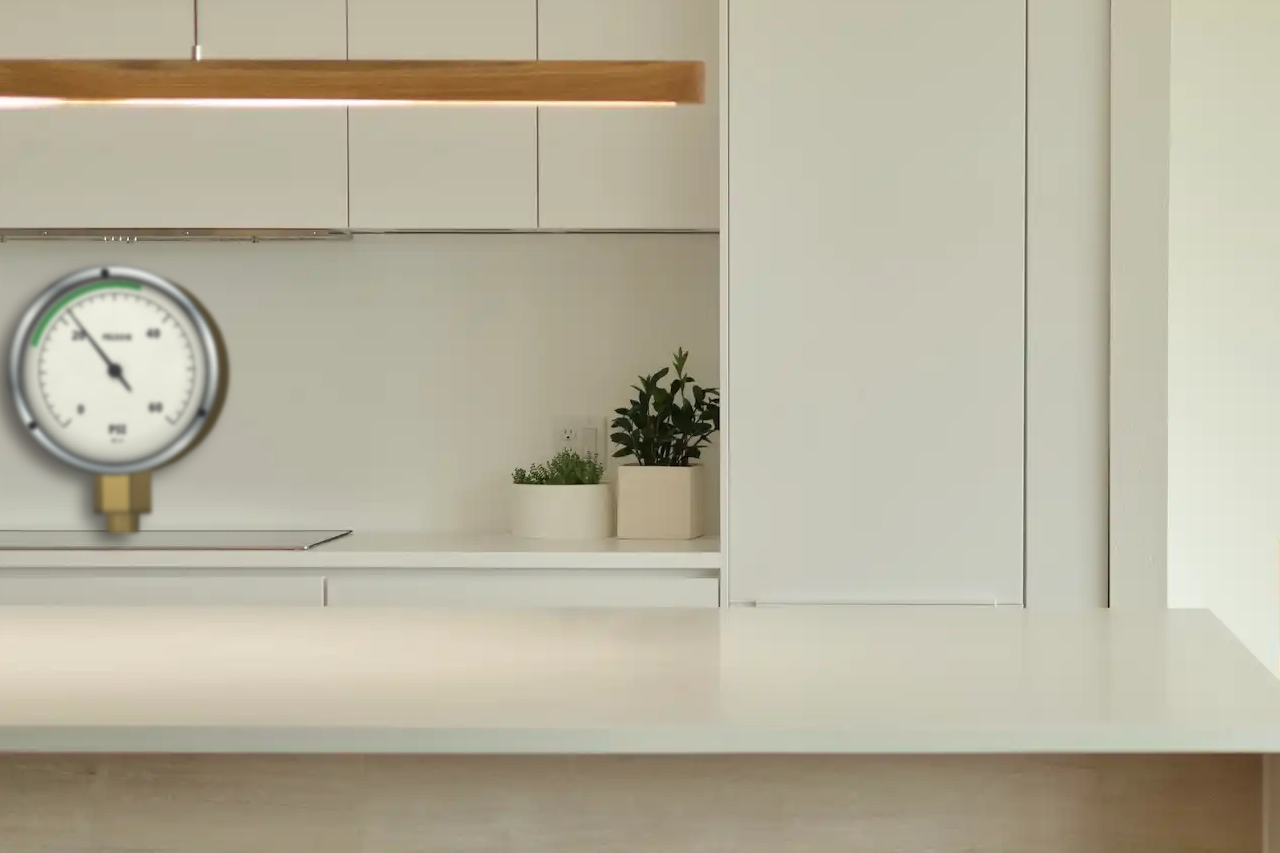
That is 22 psi
